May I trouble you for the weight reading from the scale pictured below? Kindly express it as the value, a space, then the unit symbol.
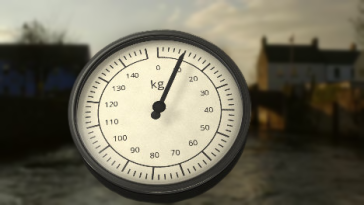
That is 10 kg
